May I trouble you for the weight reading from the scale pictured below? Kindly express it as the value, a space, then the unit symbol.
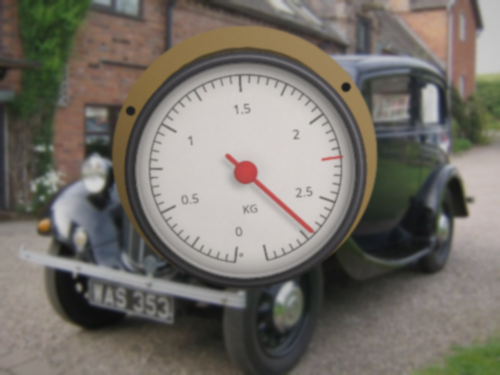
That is 2.7 kg
